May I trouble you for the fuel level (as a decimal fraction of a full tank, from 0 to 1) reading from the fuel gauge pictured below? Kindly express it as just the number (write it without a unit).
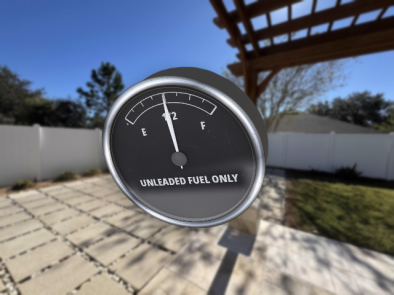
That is 0.5
